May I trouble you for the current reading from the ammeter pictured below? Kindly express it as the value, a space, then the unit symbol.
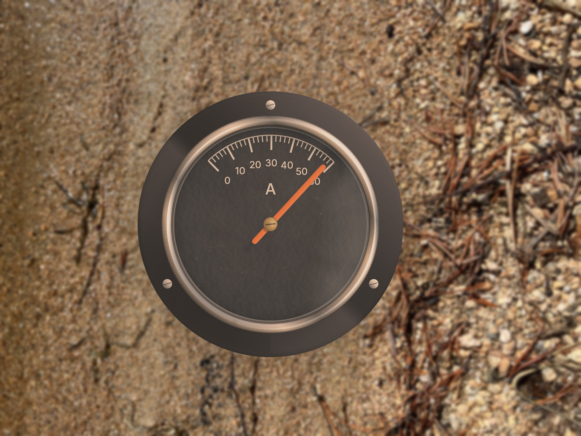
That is 58 A
